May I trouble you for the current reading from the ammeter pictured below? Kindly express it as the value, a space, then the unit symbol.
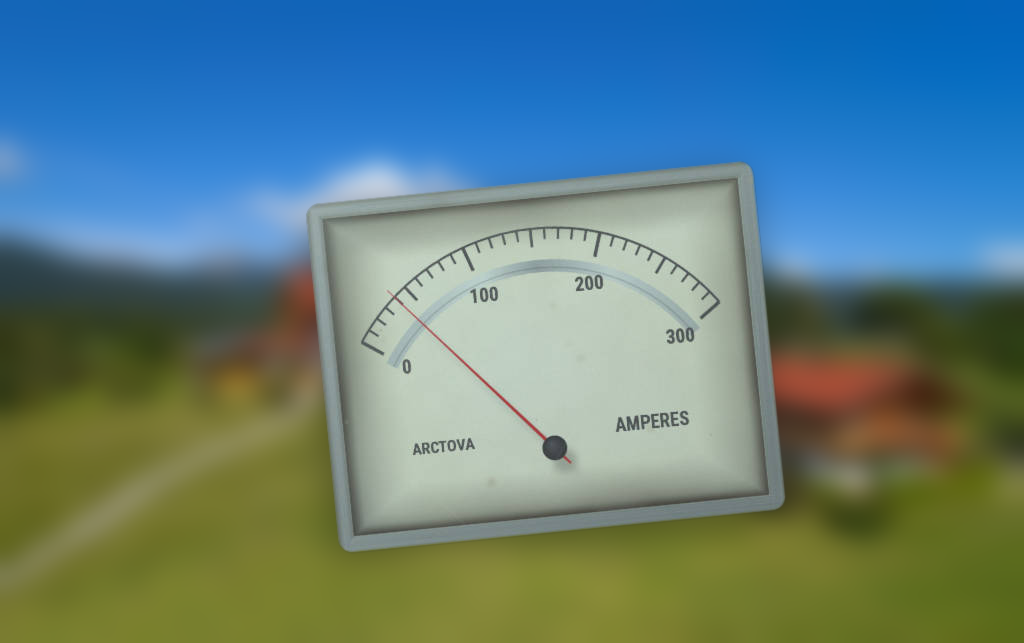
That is 40 A
